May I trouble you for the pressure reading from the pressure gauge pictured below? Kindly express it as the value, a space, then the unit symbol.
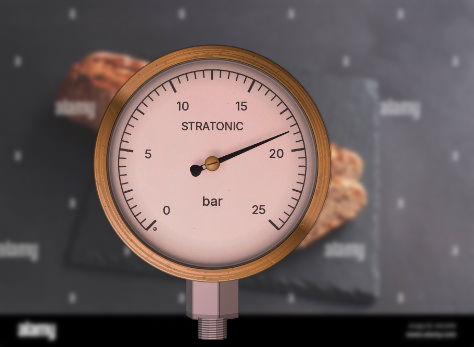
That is 18.75 bar
